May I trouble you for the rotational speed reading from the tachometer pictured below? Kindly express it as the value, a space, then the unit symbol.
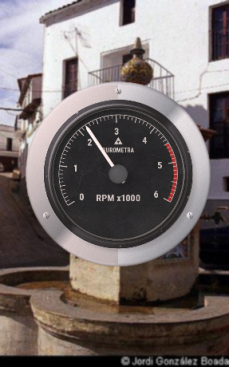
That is 2200 rpm
